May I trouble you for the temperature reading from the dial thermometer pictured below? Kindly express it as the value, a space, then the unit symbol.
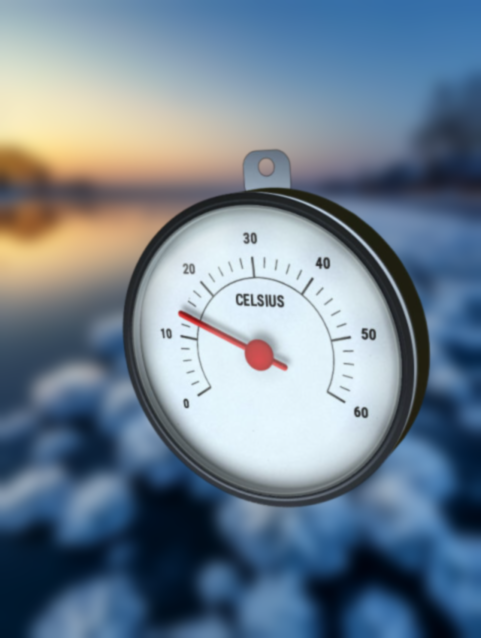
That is 14 °C
